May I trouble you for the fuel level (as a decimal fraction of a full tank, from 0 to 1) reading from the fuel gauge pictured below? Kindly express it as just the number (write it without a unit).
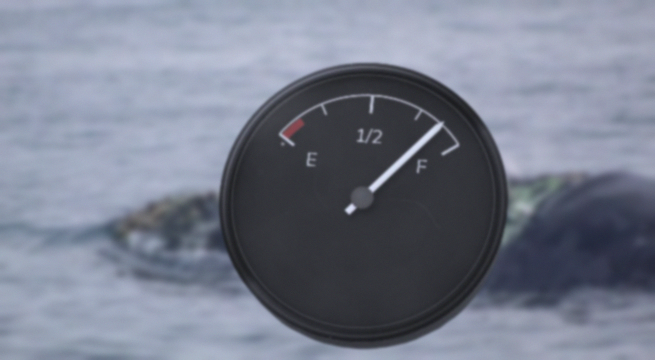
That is 0.875
